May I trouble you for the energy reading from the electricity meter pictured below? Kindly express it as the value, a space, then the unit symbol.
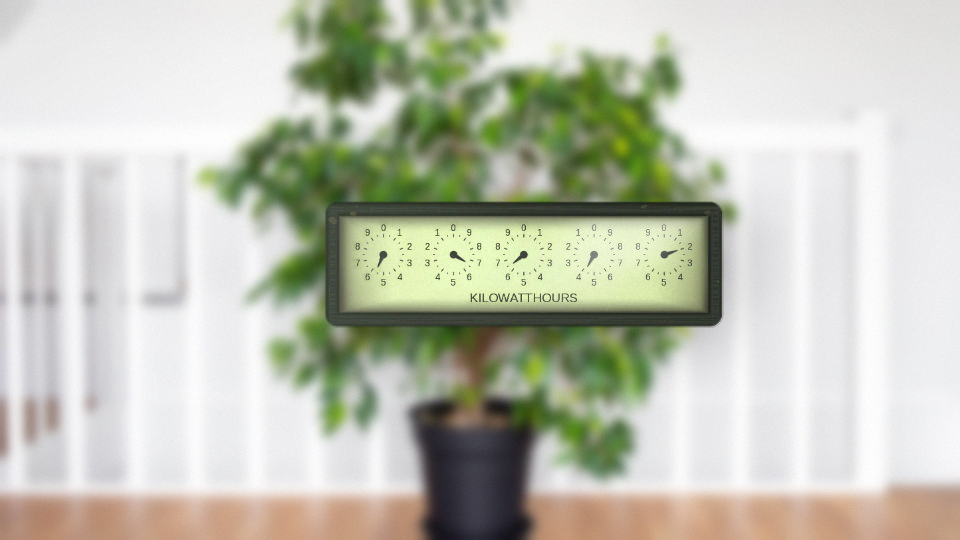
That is 56642 kWh
